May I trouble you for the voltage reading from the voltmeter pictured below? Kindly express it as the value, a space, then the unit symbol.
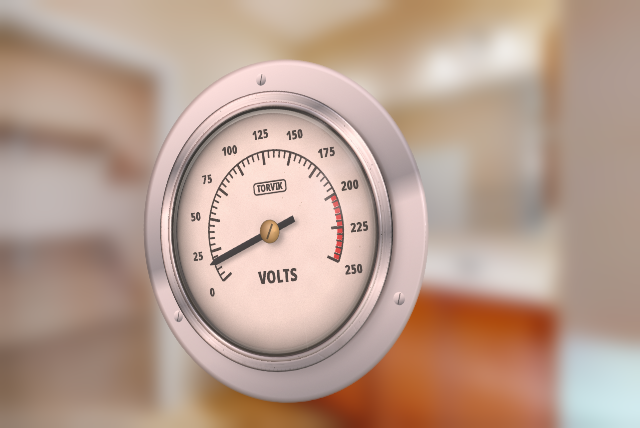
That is 15 V
